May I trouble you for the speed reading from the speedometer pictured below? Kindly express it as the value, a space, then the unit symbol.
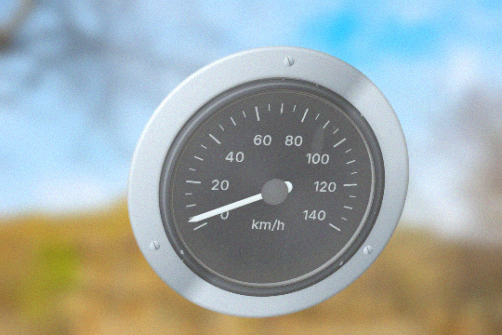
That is 5 km/h
